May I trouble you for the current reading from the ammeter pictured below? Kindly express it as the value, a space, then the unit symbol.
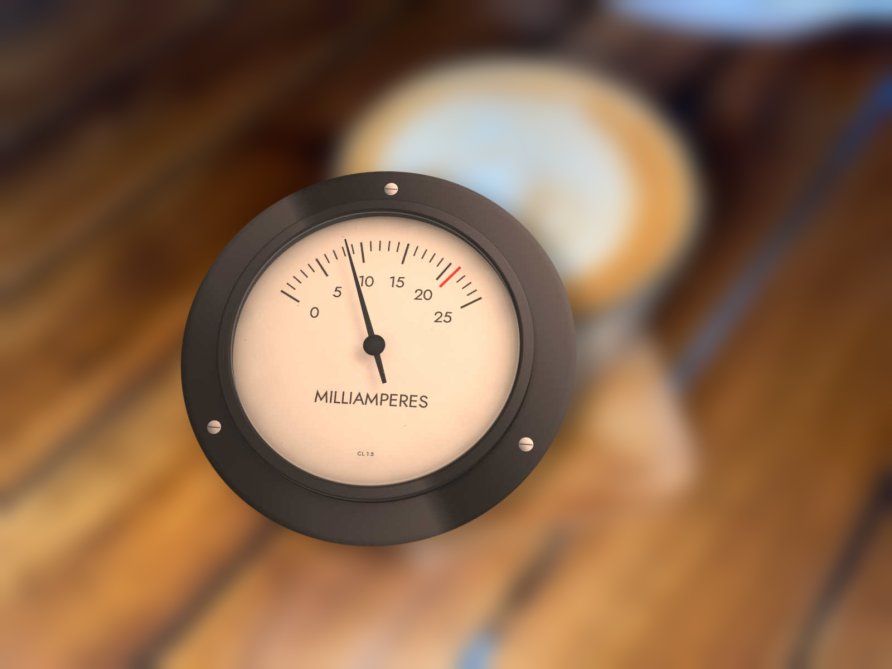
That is 8.5 mA
